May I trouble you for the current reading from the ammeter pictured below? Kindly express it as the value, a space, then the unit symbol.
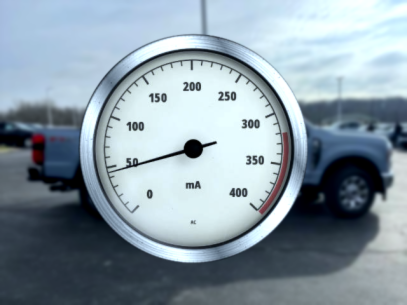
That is 45 mA
